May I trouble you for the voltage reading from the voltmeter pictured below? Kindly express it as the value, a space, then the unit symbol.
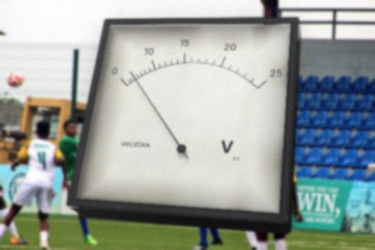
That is 5 V
